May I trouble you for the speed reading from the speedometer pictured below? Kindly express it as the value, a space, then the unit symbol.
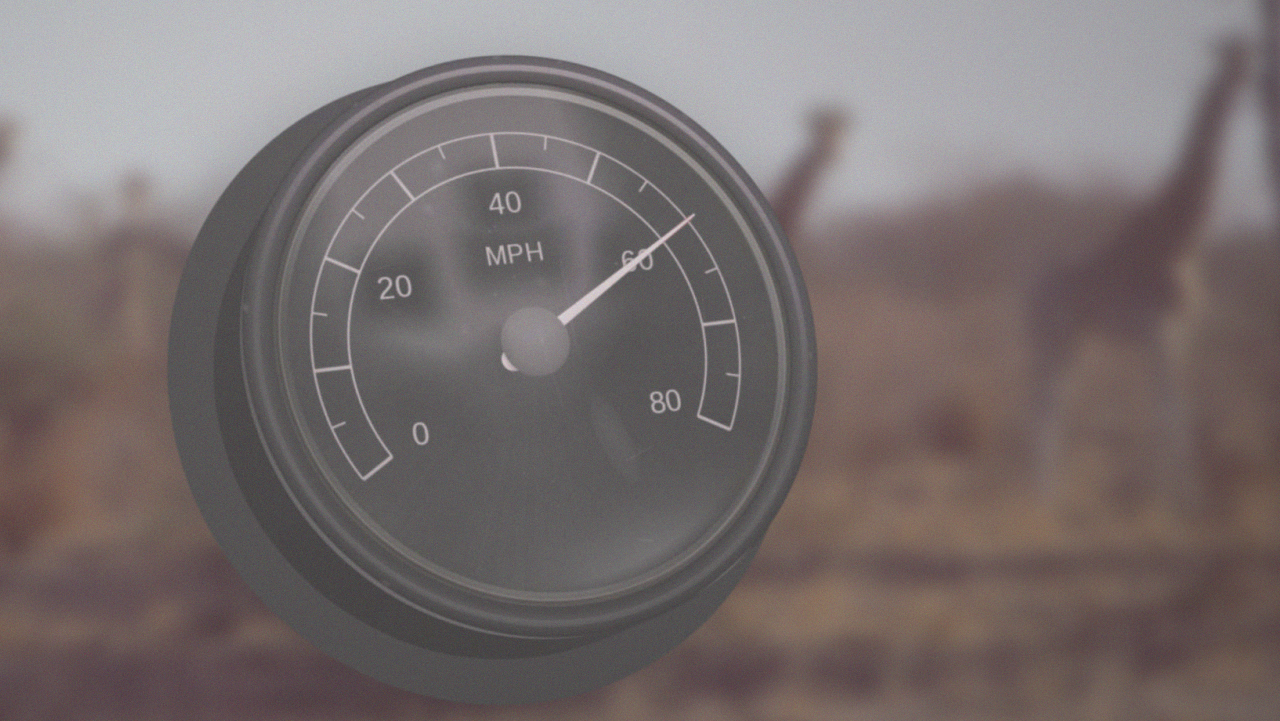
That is 60 mph
